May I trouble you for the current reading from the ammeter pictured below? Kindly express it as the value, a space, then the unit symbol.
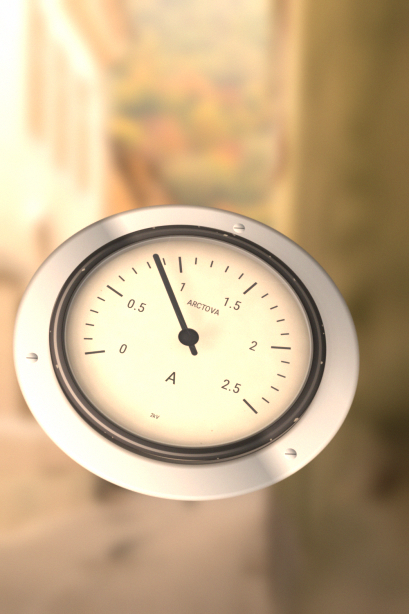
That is 0.85 A
